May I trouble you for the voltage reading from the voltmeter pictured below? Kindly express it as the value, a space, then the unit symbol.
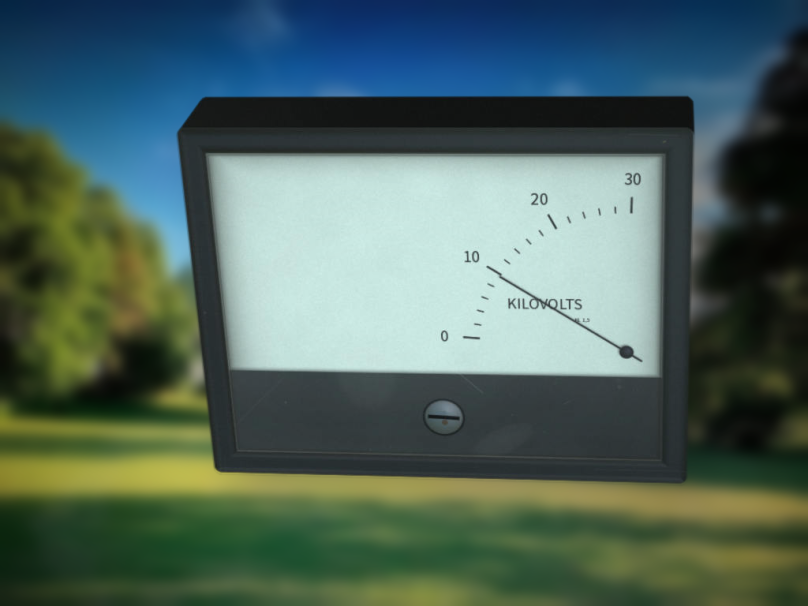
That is 10 kV
